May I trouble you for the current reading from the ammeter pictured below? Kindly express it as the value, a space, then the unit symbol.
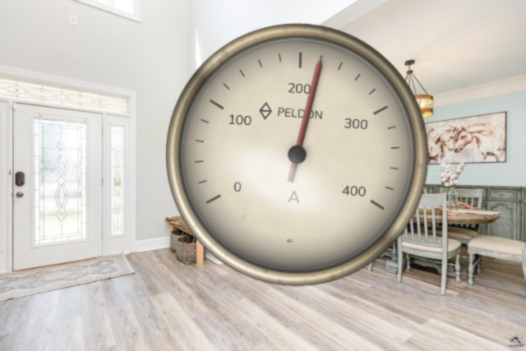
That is 220 A
